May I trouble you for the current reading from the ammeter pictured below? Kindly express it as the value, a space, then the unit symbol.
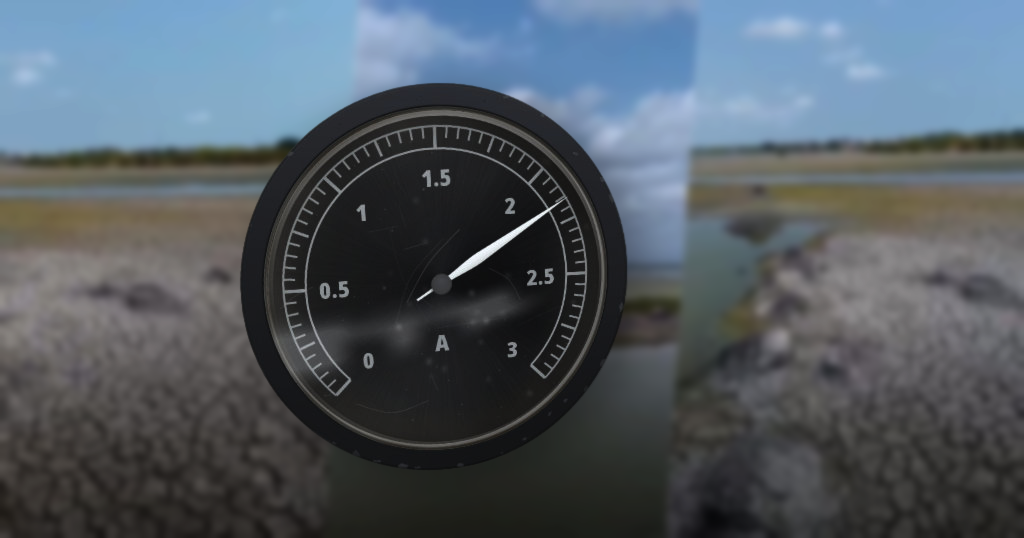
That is 2.15 A
